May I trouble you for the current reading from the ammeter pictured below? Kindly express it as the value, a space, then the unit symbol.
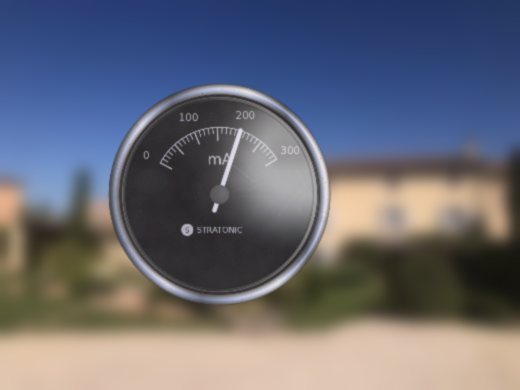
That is 200 mA
